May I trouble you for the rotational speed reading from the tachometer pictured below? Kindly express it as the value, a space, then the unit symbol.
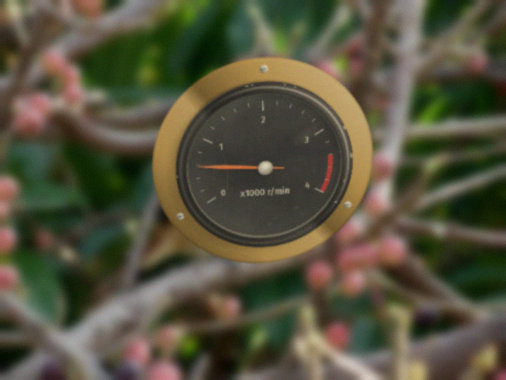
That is 600 rpm
